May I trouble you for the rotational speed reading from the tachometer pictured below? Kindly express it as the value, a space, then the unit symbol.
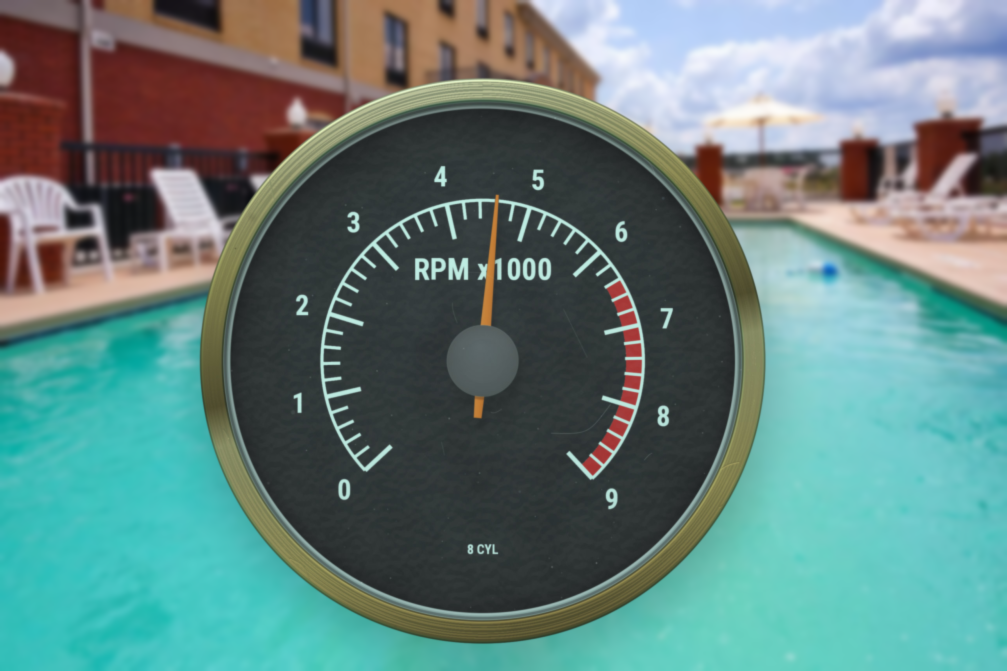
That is 4600 rpm
